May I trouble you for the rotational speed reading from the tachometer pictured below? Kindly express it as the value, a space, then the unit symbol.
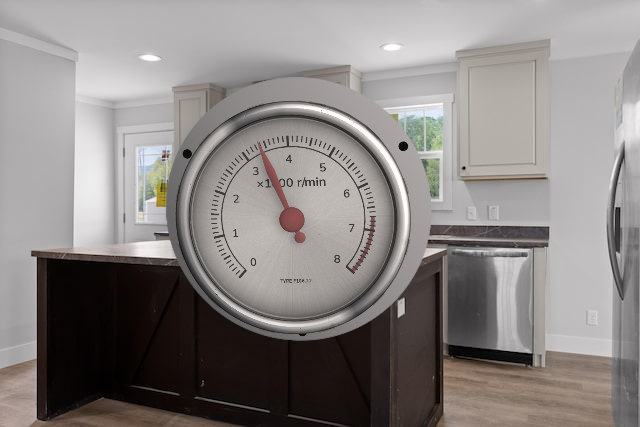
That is 3400 rpm
